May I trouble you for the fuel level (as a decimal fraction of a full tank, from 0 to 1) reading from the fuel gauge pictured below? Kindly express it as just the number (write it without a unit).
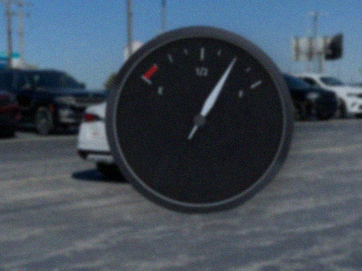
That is 0.75
